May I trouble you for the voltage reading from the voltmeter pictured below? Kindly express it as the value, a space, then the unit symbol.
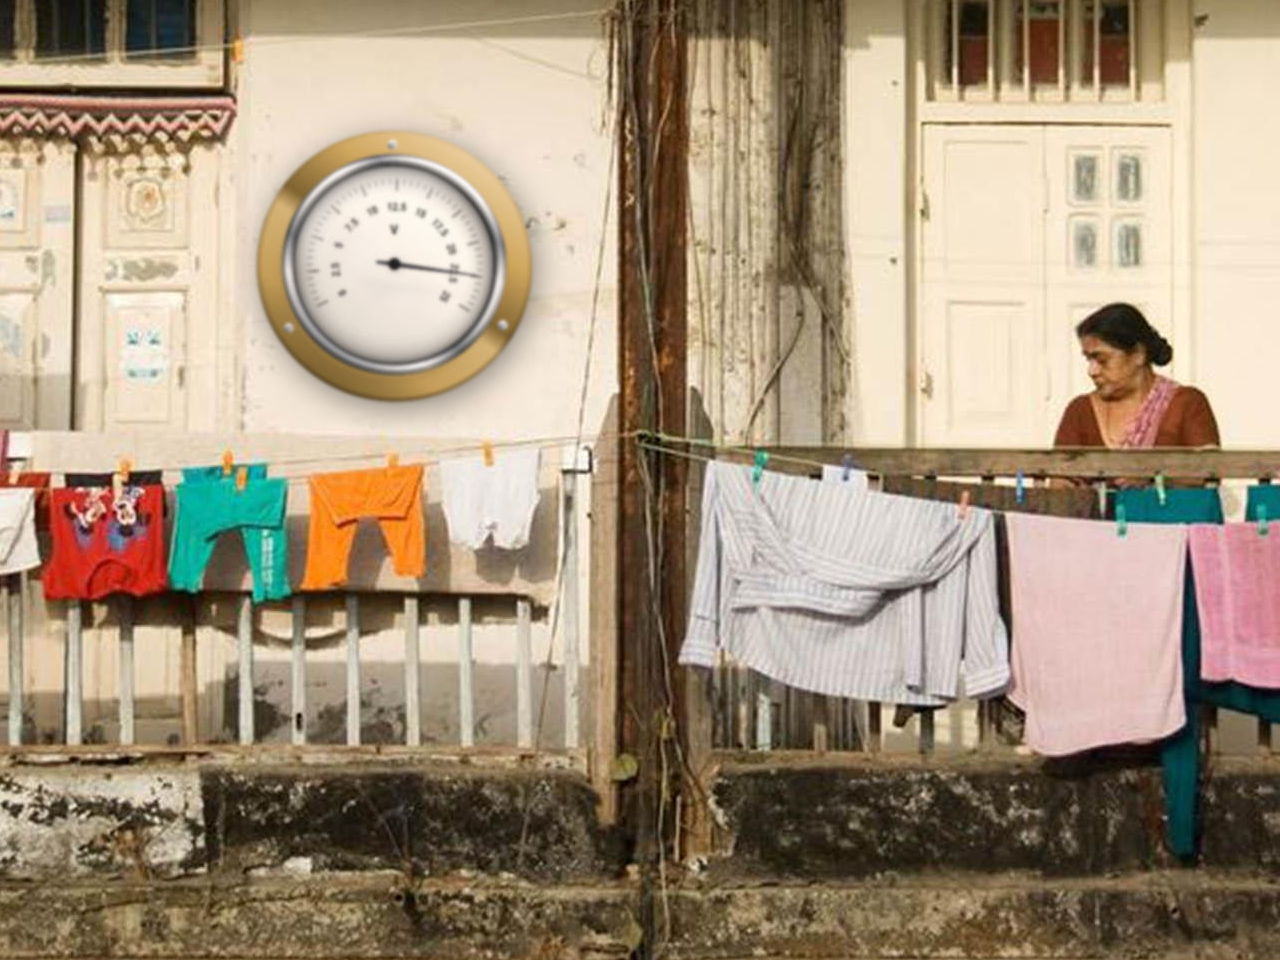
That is 22.5 V
